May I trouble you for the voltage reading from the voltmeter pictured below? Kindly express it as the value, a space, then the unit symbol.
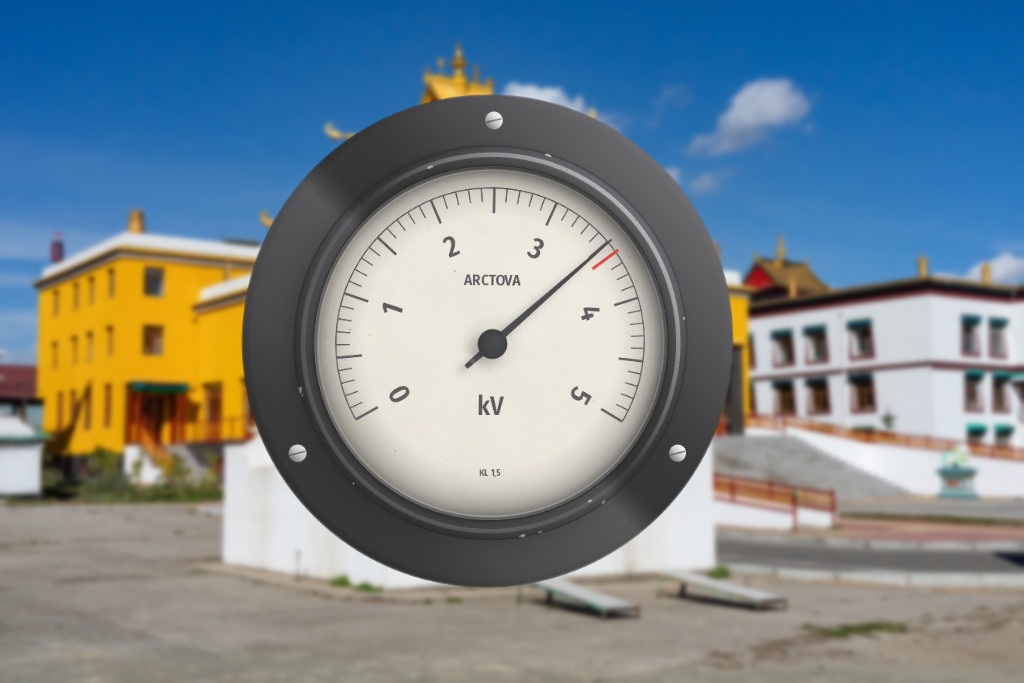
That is 3.5 kV
